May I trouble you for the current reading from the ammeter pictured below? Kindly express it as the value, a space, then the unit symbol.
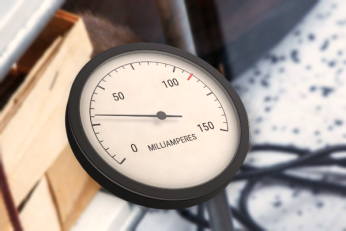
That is 30 mA
